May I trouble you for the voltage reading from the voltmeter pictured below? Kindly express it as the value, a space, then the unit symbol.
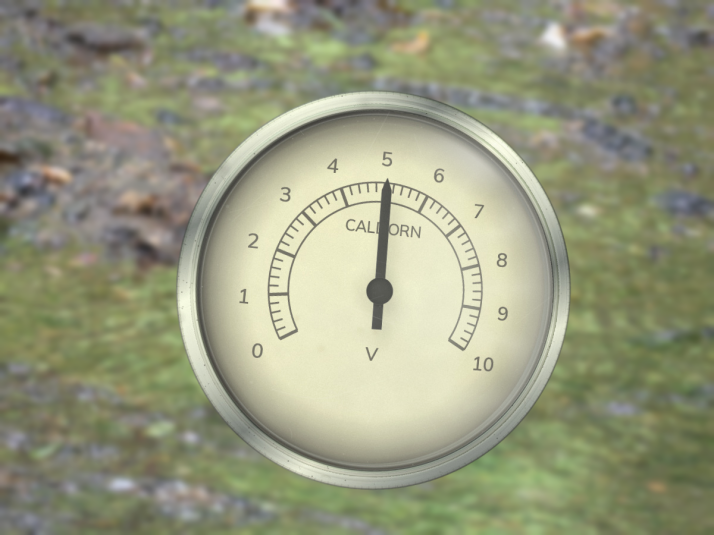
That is 5 V
